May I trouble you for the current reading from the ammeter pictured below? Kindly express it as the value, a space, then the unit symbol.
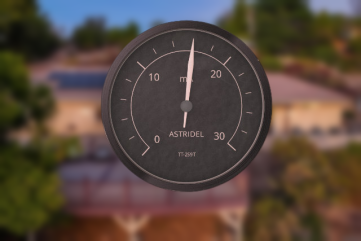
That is 16 mA
